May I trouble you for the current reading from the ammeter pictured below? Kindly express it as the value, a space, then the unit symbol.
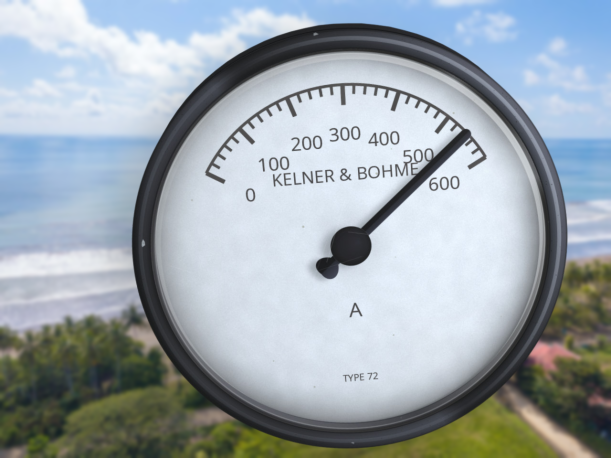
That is 540 A
